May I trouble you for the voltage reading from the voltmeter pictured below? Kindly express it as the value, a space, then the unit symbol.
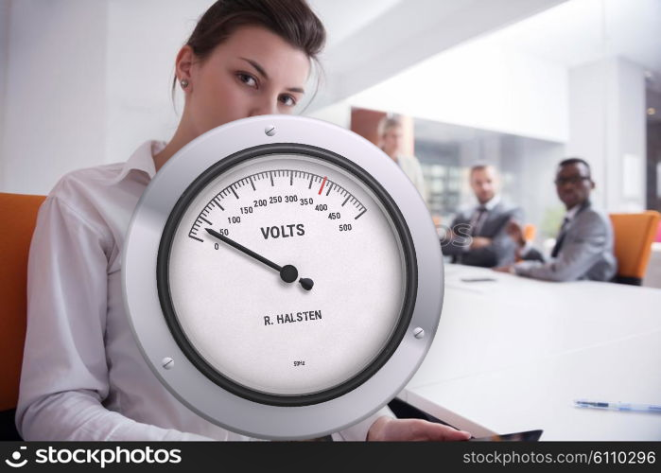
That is 30 V
